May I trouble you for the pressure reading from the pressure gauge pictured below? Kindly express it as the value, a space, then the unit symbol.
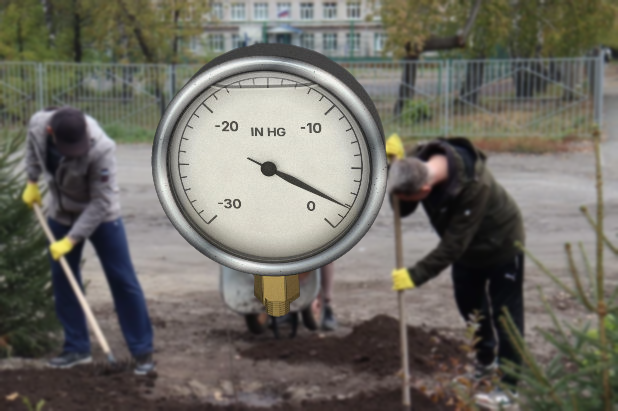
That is -2 inHg
